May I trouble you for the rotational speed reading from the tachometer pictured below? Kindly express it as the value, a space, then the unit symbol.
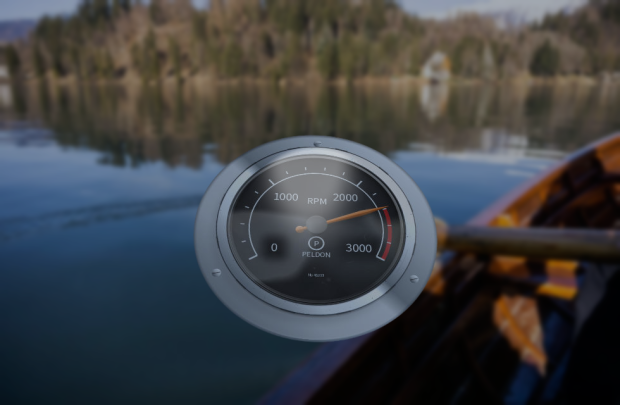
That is 2400 rpm
